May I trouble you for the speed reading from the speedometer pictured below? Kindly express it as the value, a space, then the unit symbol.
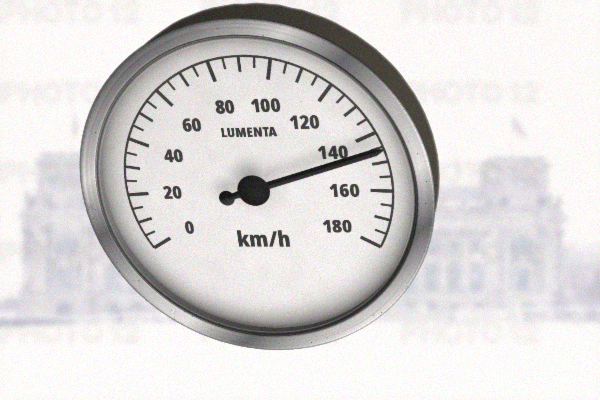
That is 145 km/h
